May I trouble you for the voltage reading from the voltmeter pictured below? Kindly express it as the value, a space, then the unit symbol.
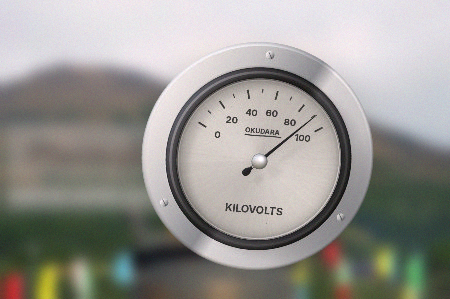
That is 90 kV
